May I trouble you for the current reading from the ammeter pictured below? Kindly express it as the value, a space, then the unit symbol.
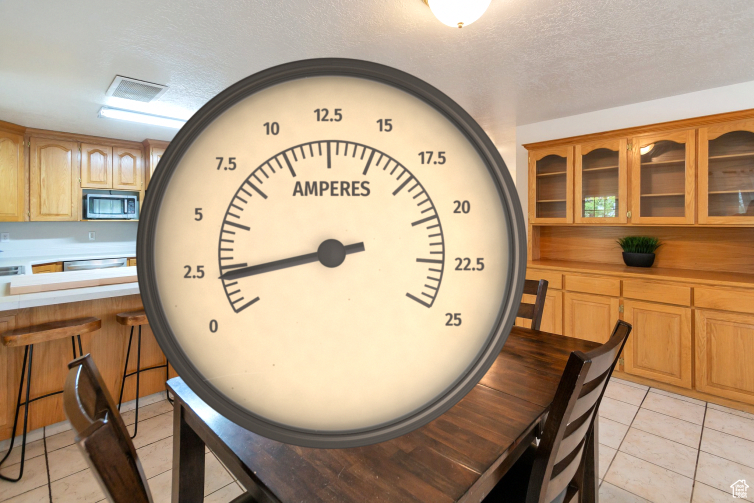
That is 2 A
